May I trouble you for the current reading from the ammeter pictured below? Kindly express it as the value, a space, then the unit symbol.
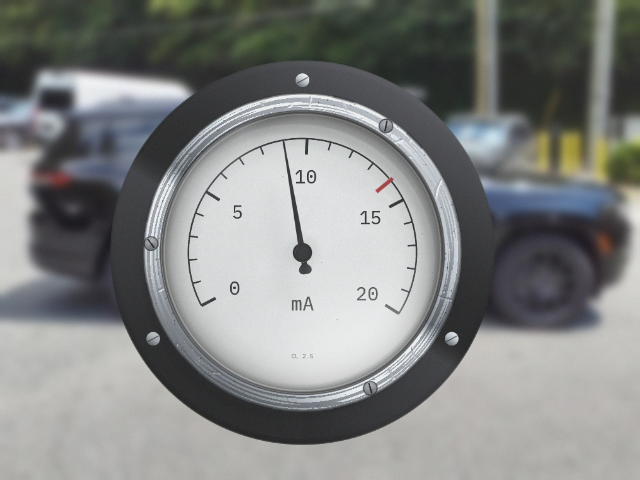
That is 9 mA
